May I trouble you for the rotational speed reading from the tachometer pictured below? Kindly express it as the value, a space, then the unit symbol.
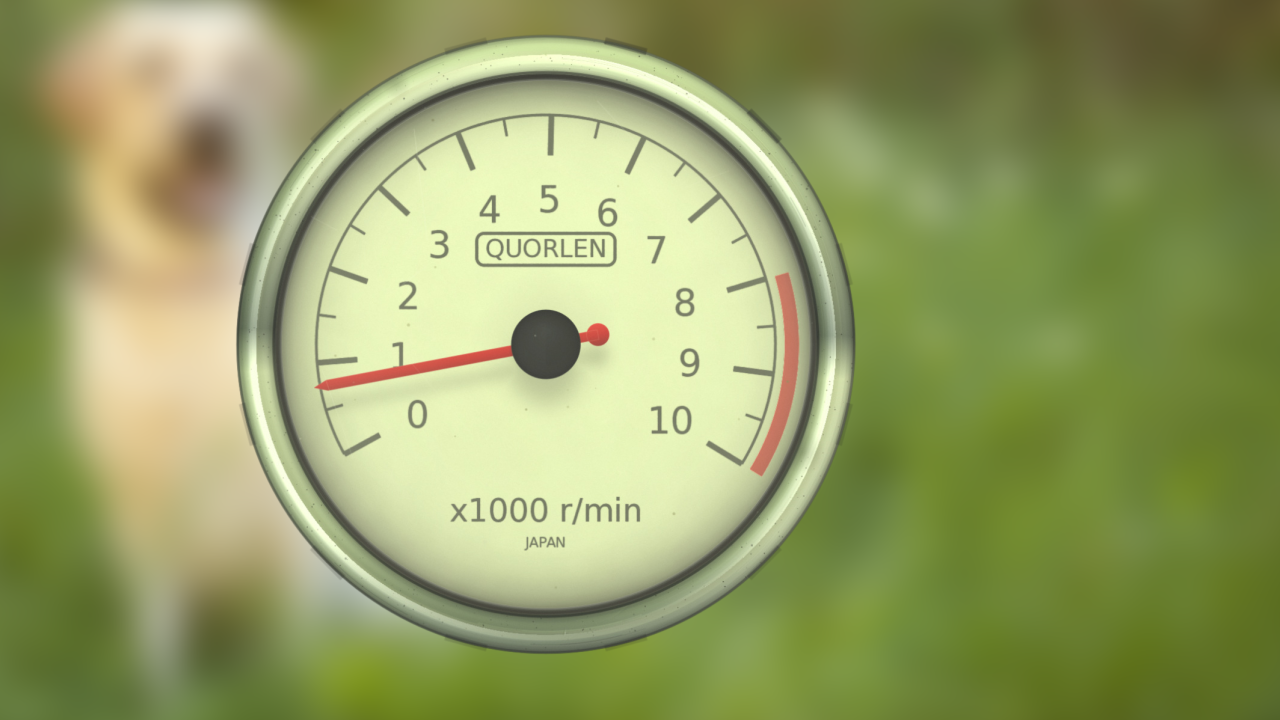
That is 750 rpm
